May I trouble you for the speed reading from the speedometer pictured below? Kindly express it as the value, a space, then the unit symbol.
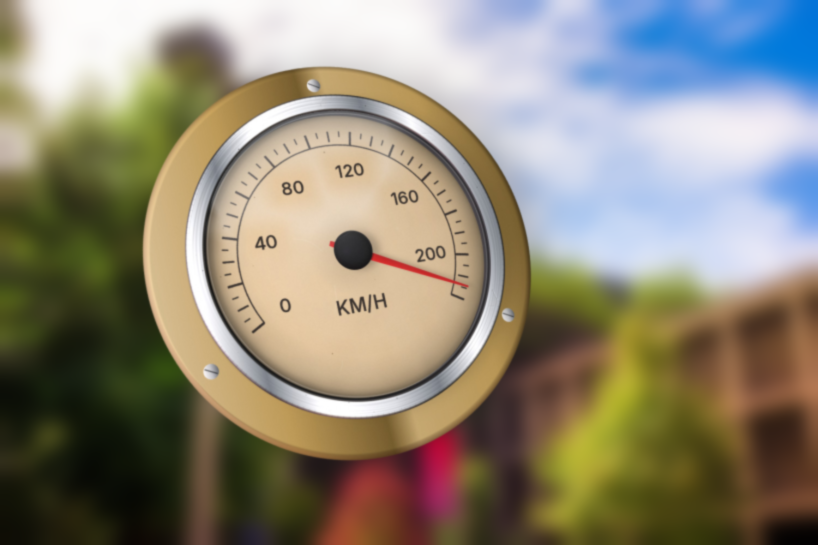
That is 215 km/h
